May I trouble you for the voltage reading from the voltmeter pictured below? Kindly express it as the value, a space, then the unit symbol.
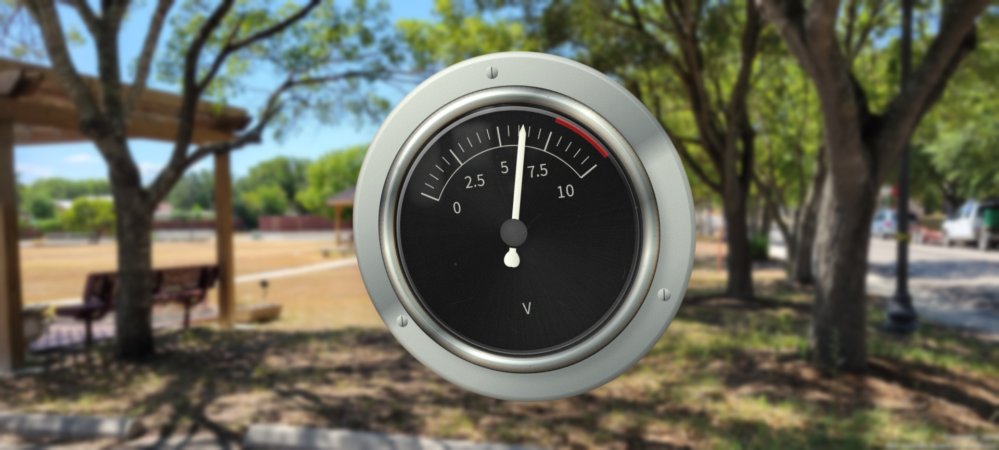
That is 6.25 V
